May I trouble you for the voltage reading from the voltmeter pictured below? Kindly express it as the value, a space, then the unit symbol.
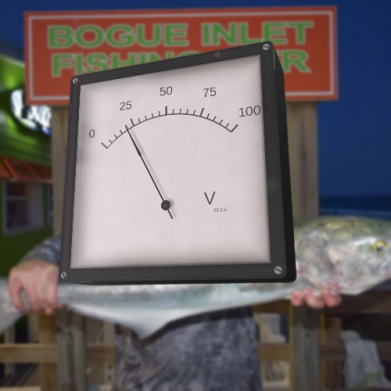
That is 20 V
